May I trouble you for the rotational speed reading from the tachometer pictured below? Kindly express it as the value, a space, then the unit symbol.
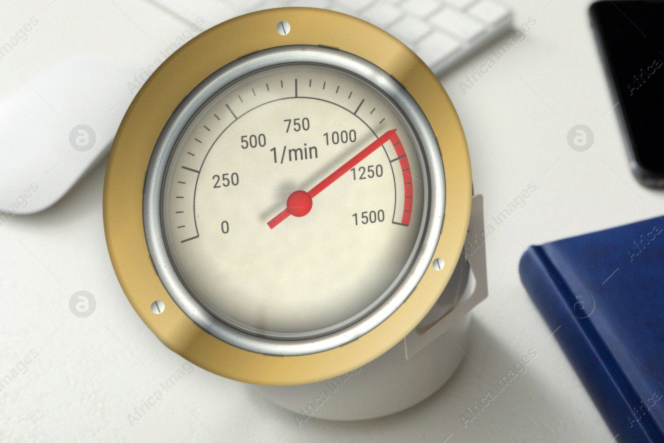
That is 1150 rpm
